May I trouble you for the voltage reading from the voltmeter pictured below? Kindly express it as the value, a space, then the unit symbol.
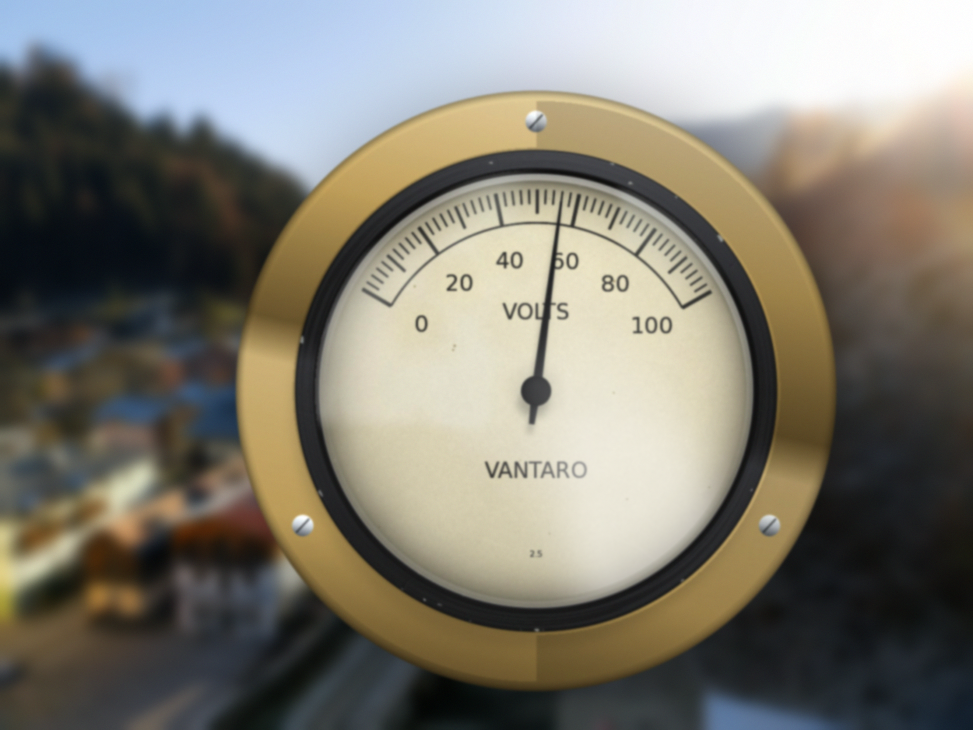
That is 56 V
